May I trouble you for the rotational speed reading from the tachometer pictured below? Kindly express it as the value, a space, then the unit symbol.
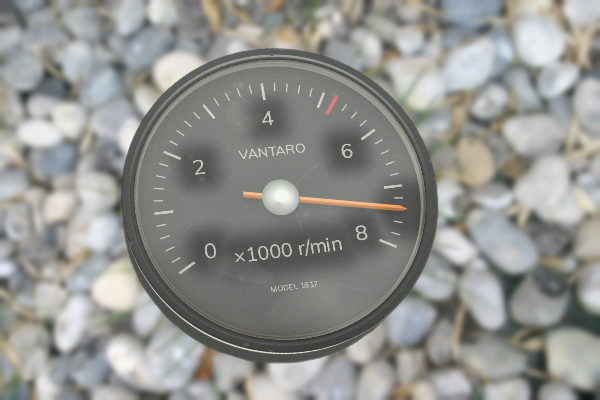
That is 7400 rpm
